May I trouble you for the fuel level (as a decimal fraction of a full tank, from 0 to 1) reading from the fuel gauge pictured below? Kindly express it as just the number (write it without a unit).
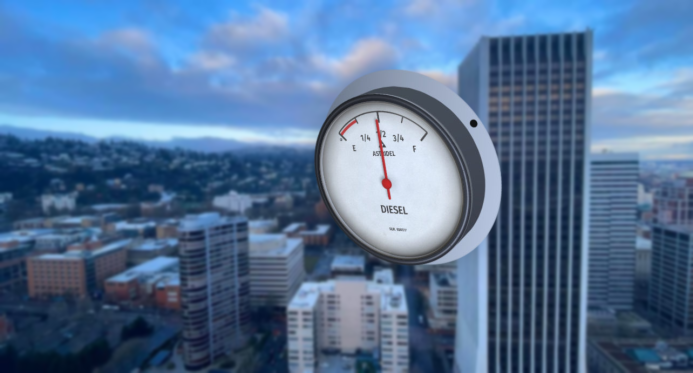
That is 0.5
